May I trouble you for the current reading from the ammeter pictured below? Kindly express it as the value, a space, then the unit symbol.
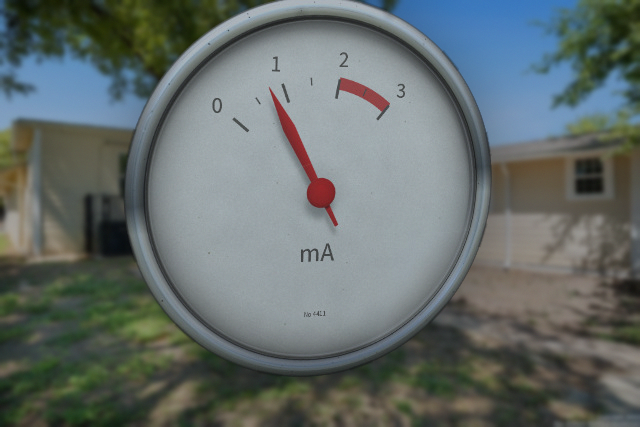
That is 0.75 mA
